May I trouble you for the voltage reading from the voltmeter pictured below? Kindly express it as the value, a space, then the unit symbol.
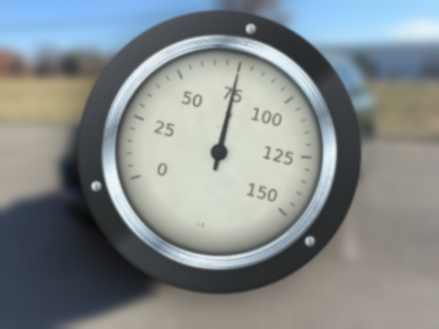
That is 75 V
